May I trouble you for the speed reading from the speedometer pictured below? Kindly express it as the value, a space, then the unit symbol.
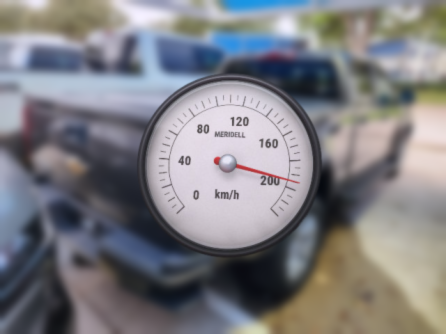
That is 195 km/h
